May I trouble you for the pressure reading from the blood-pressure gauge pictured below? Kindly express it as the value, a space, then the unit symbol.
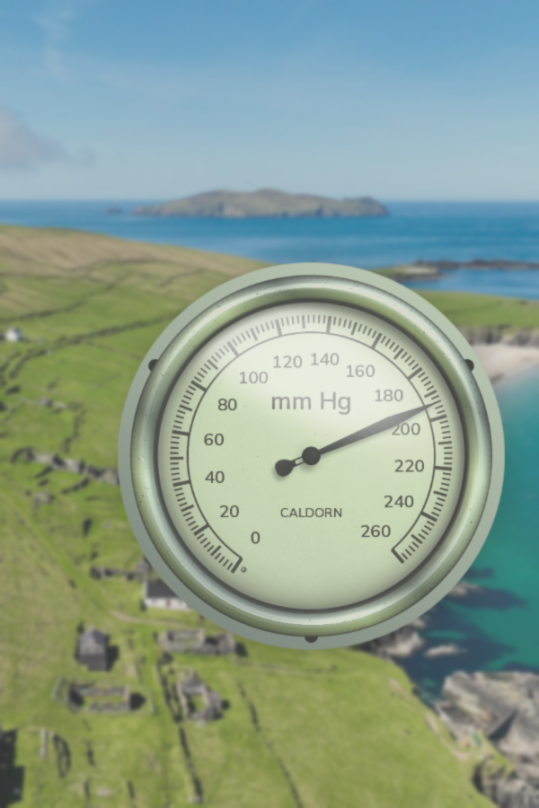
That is 194 mmHg
